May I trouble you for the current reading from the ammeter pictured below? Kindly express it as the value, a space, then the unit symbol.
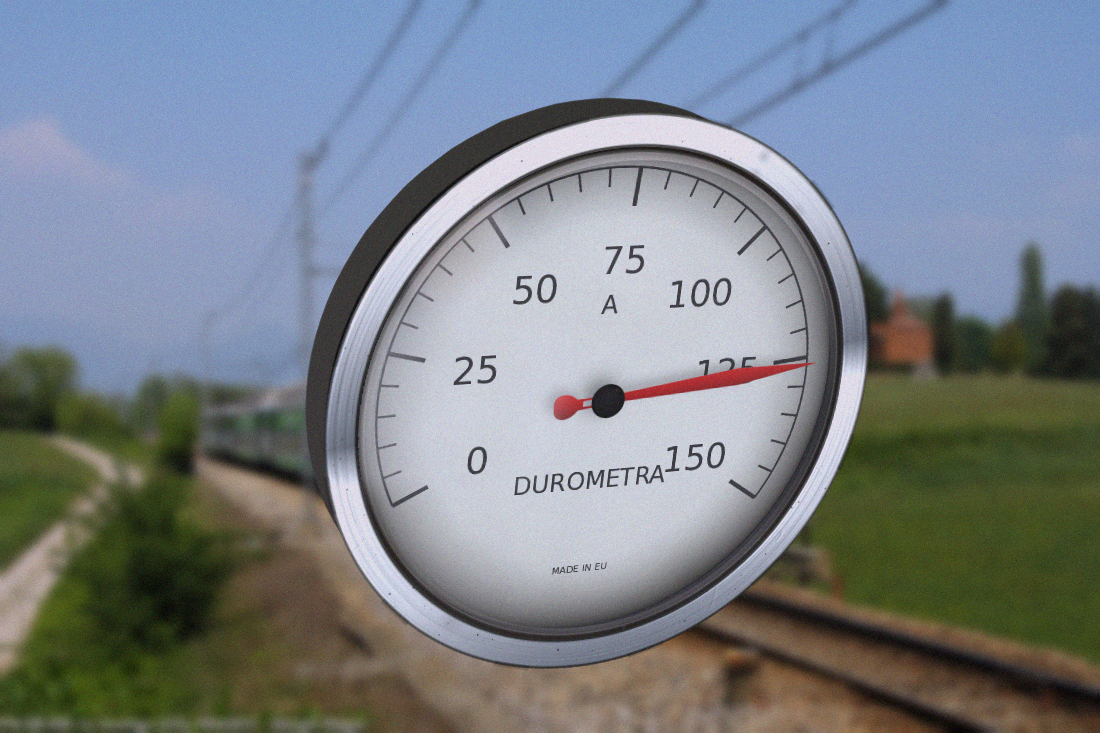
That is 125 A
